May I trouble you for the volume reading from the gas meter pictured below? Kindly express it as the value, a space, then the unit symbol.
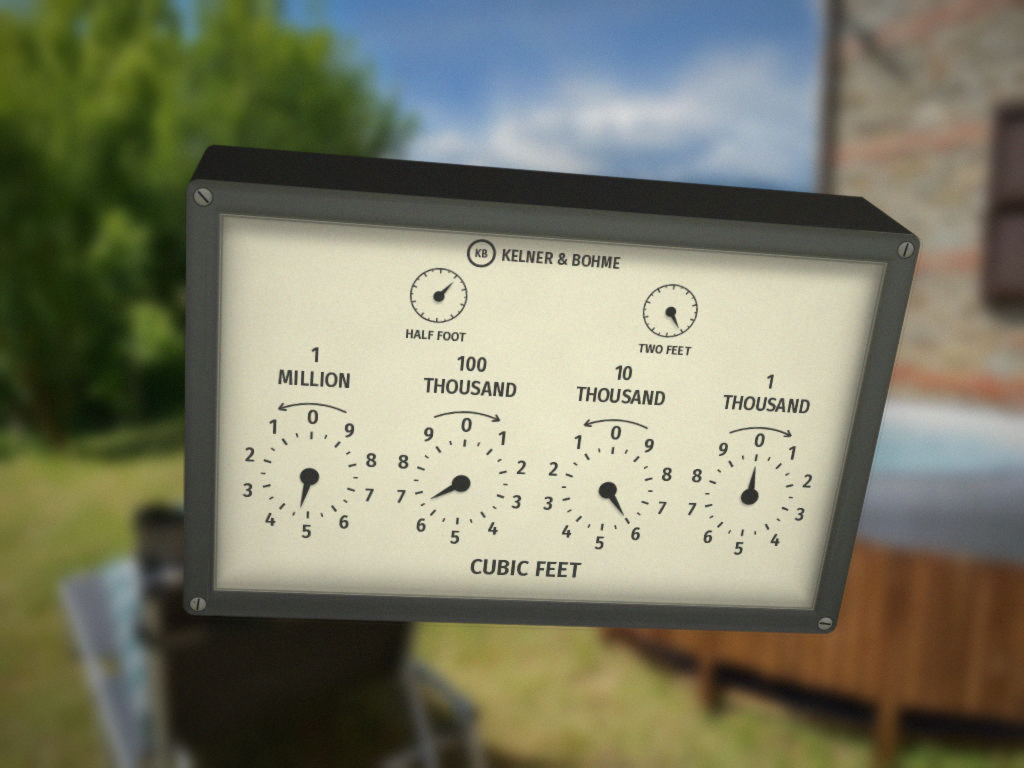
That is 466000 ft³
